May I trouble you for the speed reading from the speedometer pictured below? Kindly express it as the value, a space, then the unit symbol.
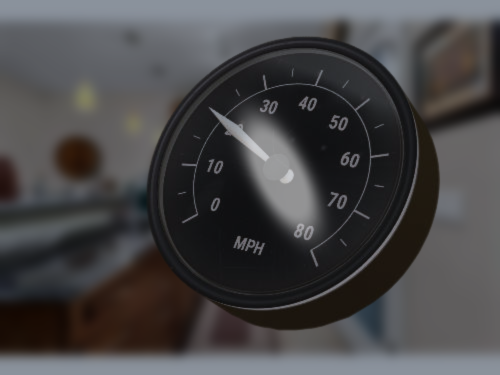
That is 20 mph
